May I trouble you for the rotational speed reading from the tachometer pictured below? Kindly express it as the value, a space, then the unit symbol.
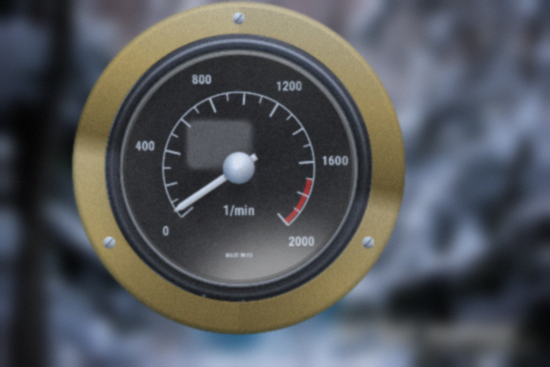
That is 50 rpm
